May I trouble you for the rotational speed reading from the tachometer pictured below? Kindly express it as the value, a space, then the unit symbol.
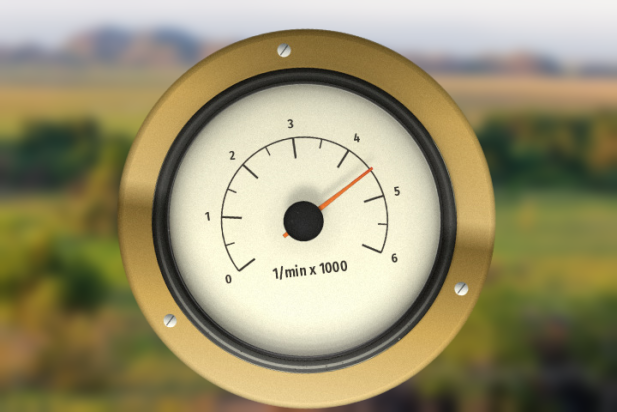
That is 4500 rpm
